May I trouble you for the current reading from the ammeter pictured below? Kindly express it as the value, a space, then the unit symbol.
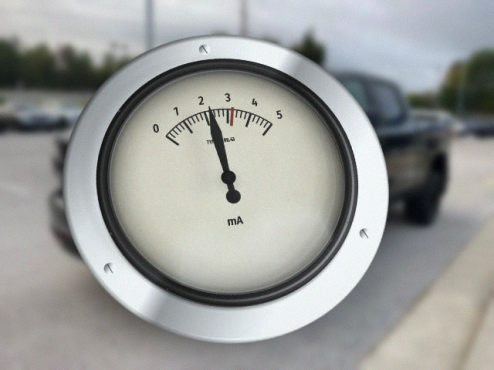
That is 2.2 mA
